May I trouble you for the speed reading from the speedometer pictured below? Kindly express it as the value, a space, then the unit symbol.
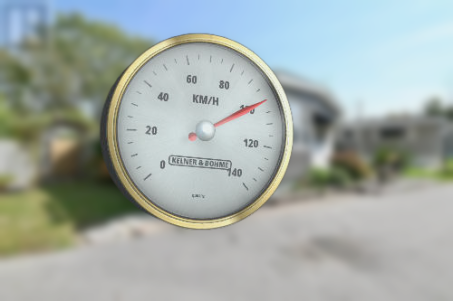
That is 100 km/h
